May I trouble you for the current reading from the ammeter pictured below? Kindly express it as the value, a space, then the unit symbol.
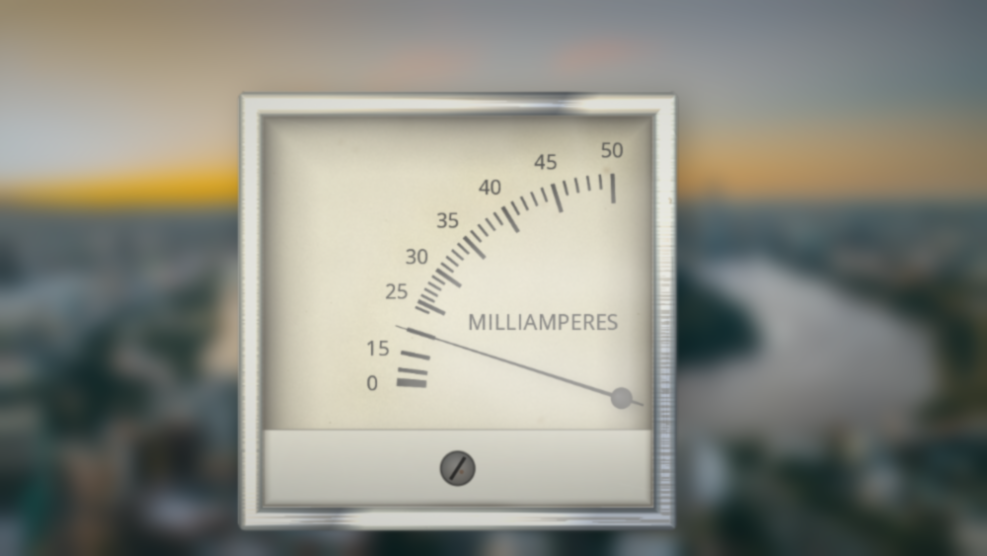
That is 20 mA
